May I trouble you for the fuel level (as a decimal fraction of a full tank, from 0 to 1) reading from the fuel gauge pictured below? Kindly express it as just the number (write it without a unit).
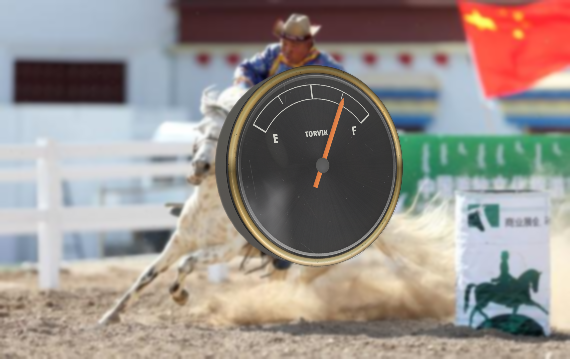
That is 0.75
